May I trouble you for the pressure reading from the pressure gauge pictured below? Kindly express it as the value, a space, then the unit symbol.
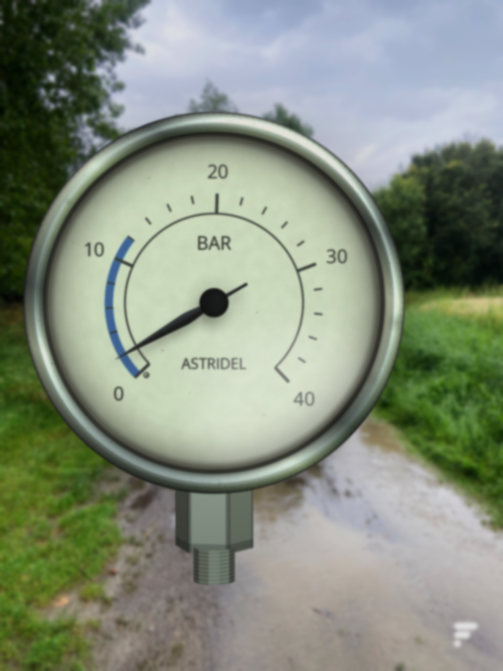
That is 2 bar
